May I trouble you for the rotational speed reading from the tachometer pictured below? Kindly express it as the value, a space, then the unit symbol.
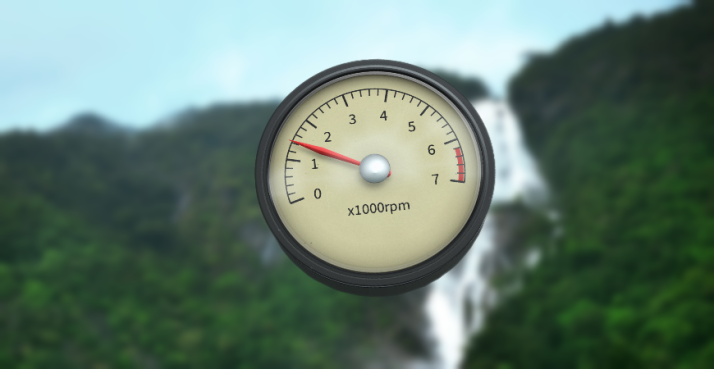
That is 1400 rpm
